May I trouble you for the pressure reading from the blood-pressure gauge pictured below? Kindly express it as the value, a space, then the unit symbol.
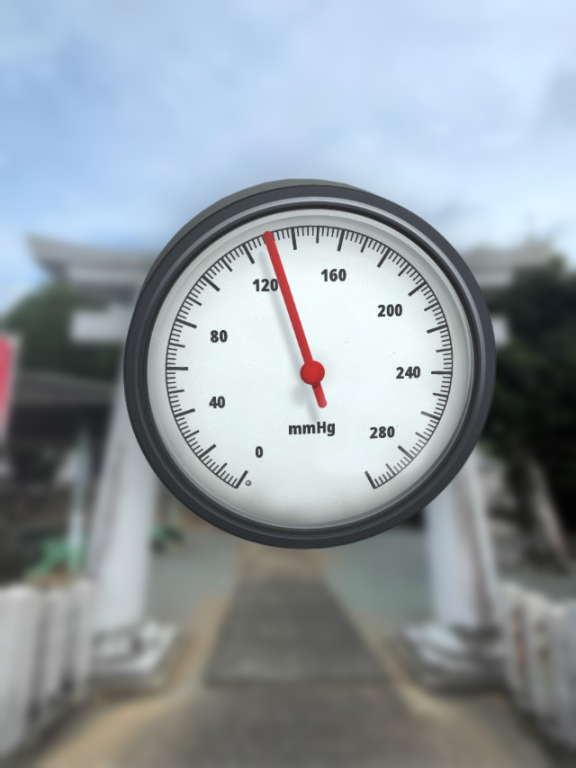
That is 130 mmHg
